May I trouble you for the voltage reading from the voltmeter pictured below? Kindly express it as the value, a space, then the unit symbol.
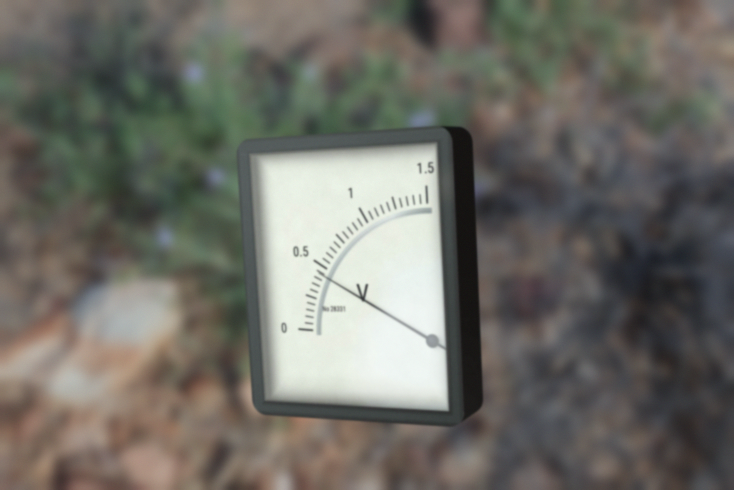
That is 0.45 V
